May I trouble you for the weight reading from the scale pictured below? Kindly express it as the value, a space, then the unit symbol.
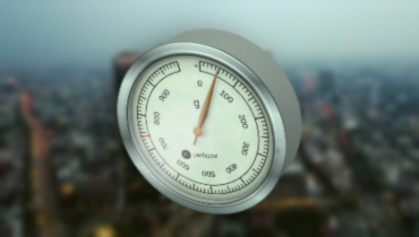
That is 50 g
